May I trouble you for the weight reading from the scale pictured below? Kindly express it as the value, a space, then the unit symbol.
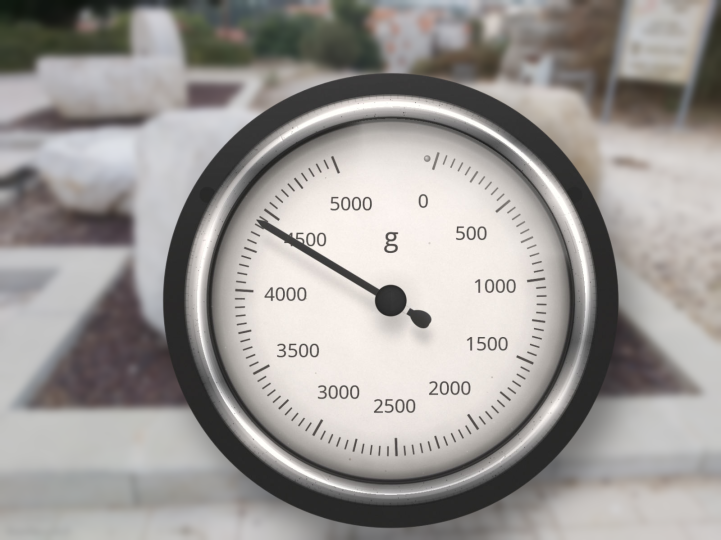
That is 4425 g
